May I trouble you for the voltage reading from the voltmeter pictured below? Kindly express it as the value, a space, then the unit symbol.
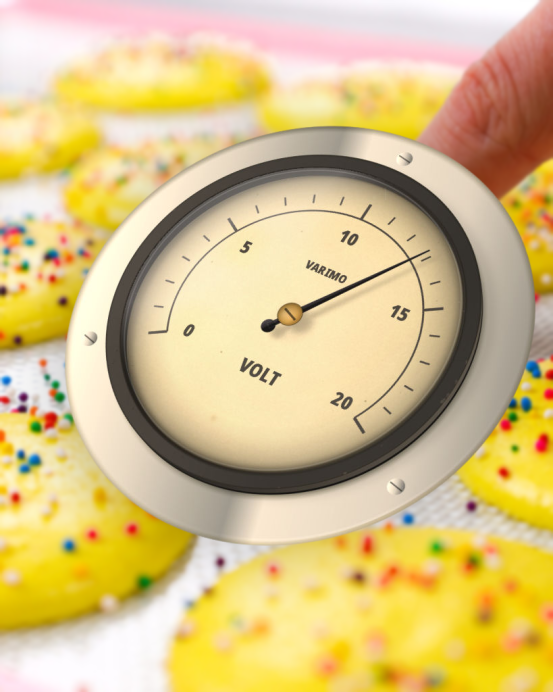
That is 13 V
